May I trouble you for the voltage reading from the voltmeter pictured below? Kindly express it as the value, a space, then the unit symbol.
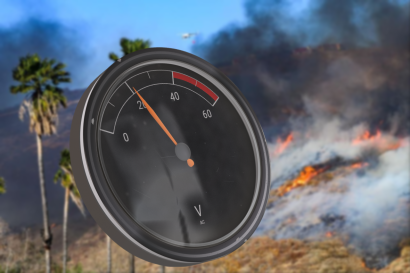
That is 20 V
